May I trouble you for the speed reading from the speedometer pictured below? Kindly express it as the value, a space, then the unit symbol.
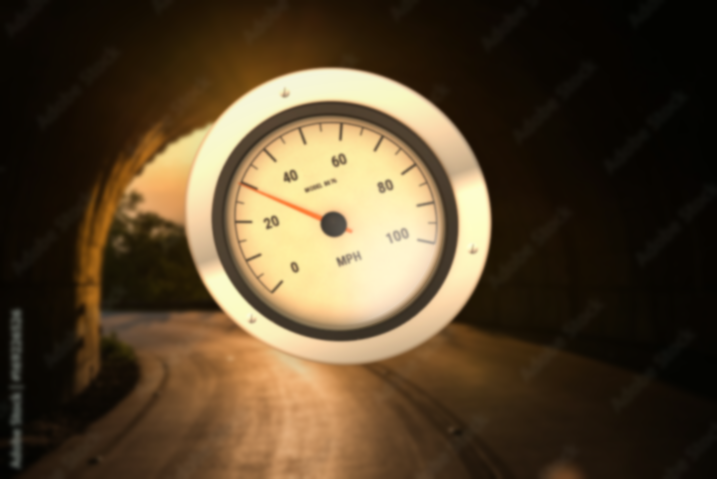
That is 30 mph
